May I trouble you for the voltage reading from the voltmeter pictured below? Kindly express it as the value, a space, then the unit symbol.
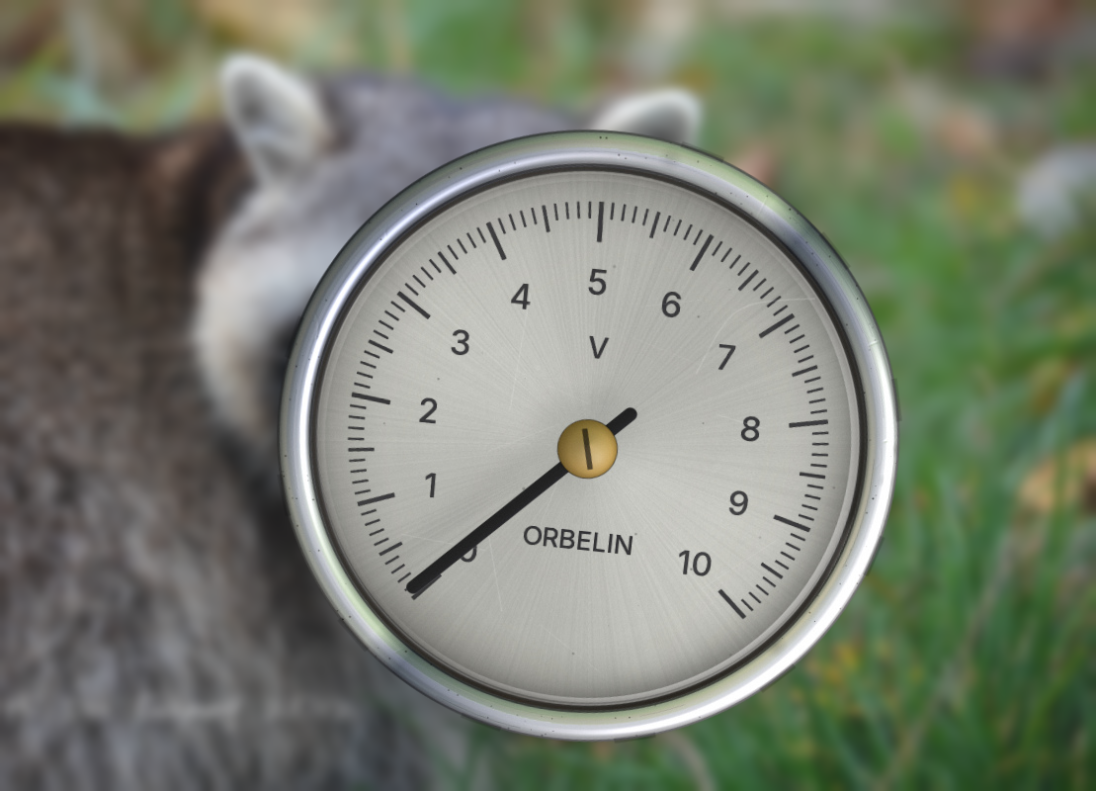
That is 0.1 V
